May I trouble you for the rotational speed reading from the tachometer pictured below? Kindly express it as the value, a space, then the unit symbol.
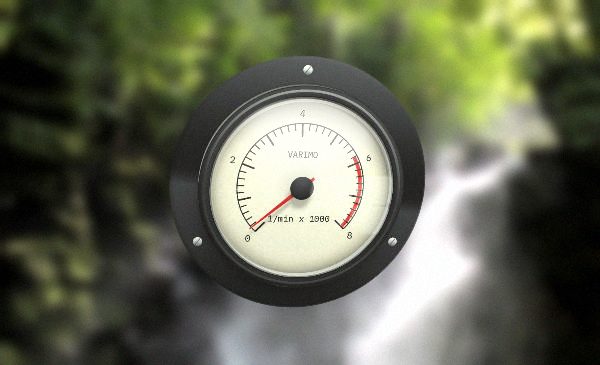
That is 200 rpm
